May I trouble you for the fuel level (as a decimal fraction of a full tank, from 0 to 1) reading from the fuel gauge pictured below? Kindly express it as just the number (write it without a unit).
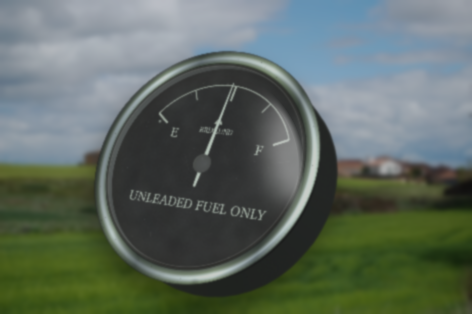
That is 0.5
